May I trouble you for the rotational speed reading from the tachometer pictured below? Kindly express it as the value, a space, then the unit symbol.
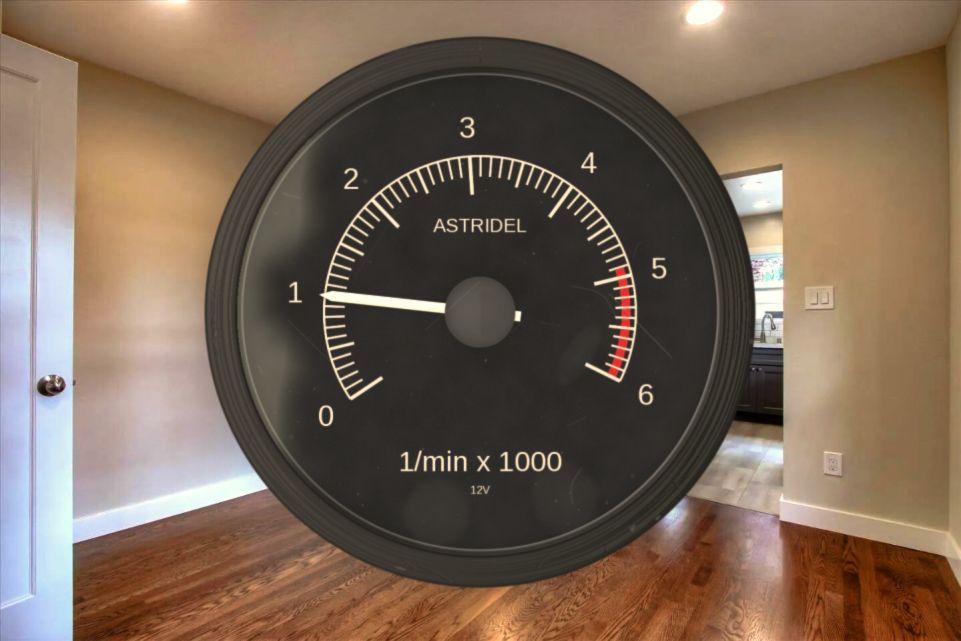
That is 1000 rpm
